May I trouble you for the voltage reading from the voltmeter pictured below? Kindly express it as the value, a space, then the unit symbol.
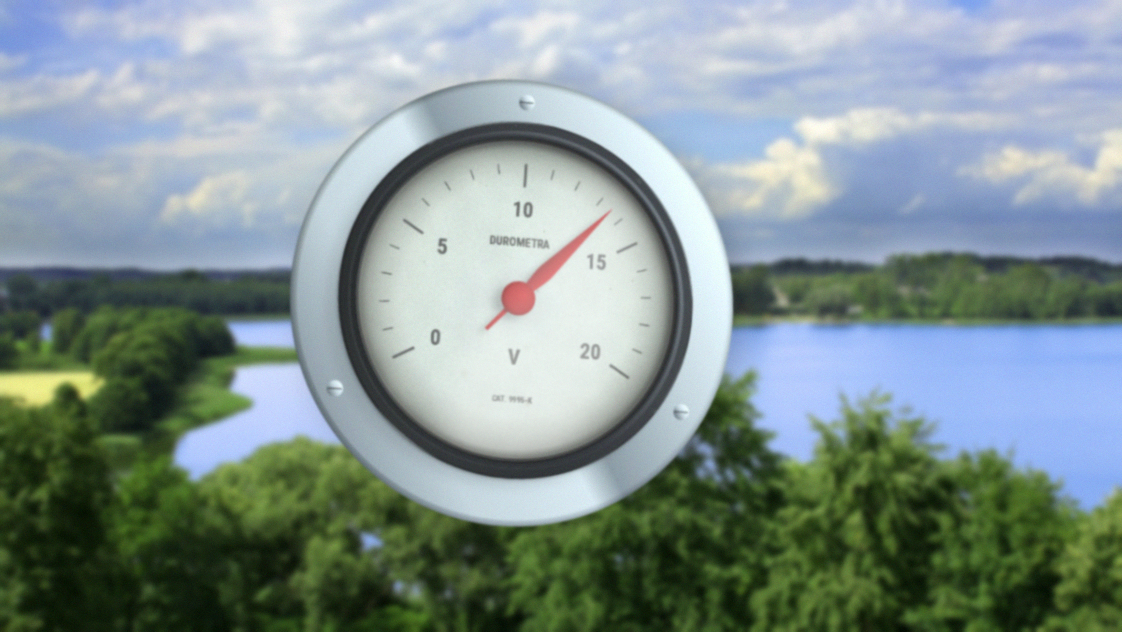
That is 13.5 V
